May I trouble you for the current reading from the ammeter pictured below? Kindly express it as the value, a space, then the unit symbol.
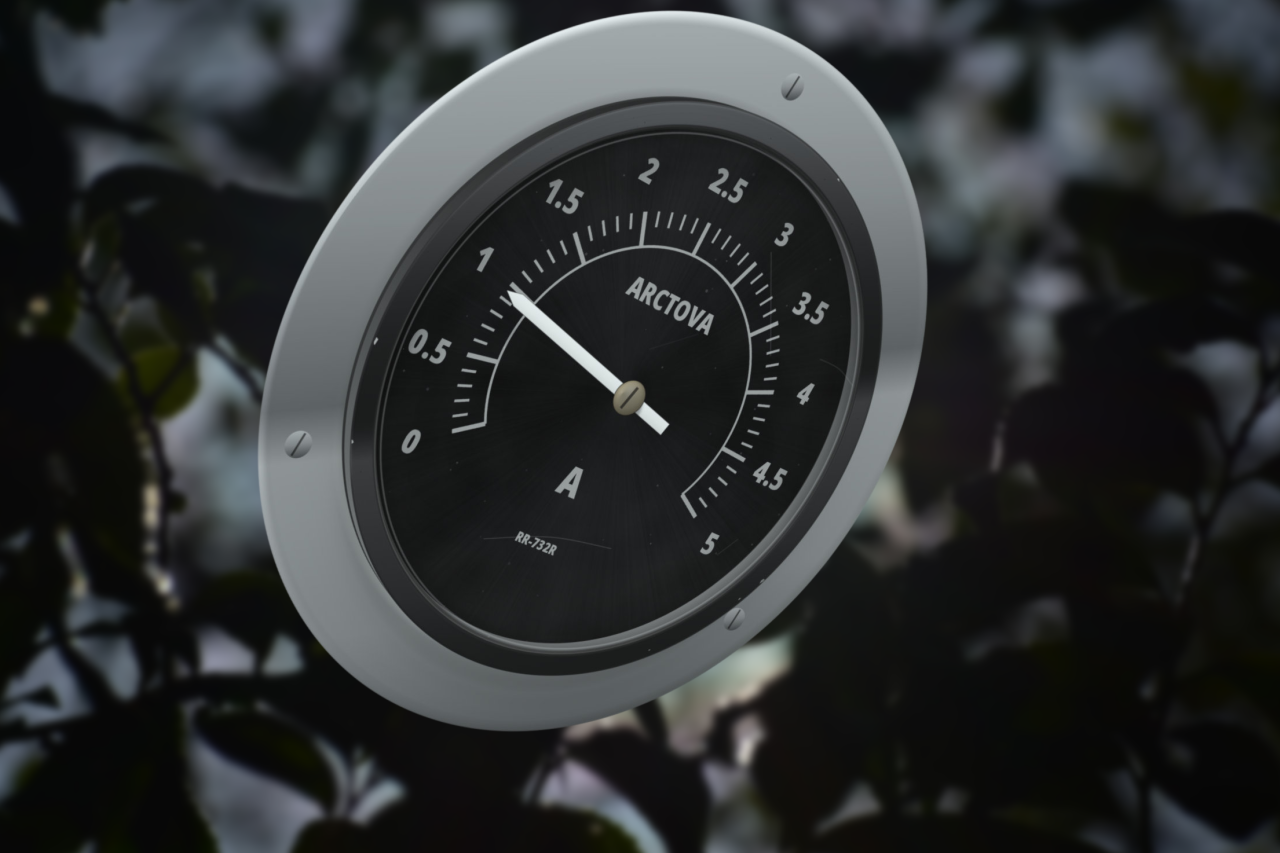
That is 0.95 A
